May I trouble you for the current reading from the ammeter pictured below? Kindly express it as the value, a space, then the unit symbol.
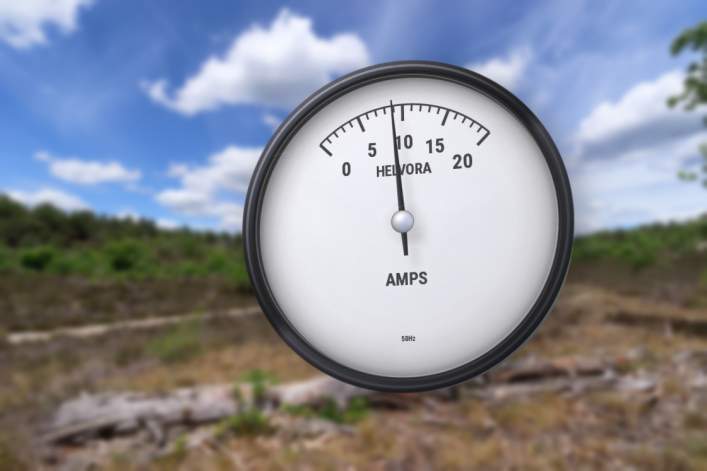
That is 9 A
